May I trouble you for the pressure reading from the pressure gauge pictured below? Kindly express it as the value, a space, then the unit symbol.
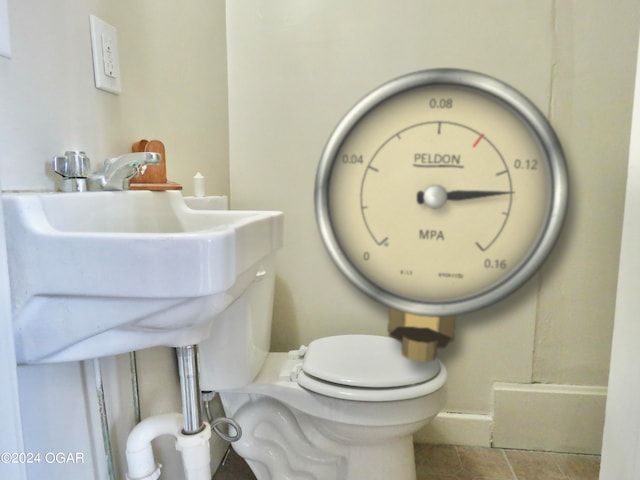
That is 0.13 MPa
